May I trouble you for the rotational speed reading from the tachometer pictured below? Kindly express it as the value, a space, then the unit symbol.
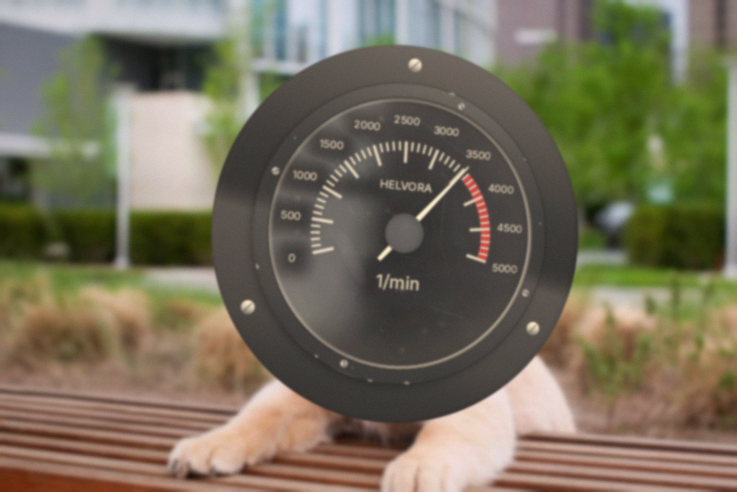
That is 3500 rpm
